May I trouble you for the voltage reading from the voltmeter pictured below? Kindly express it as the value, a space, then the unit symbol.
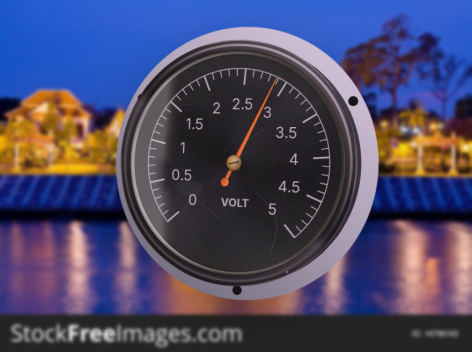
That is 2.9 V
